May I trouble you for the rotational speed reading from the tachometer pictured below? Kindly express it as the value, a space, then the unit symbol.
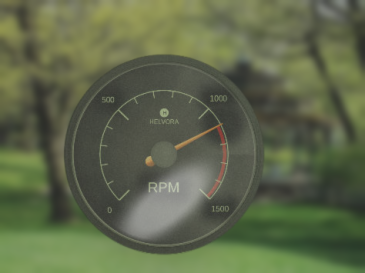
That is 1100 rpm
